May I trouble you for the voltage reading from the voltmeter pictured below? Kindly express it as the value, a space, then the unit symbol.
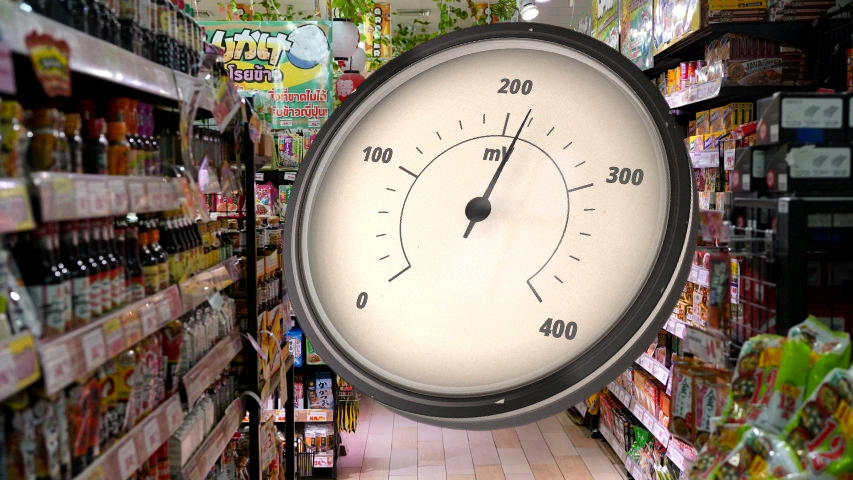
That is 220 mV
